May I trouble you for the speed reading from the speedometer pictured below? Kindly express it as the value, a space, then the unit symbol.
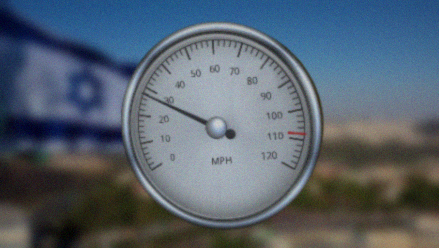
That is 28 mph
